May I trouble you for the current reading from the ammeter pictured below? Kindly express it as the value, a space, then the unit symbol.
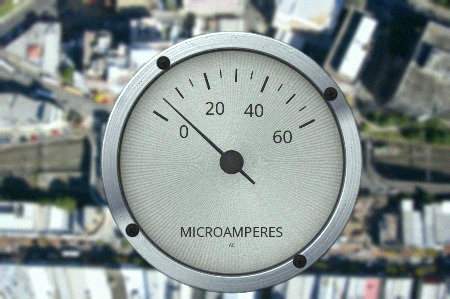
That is 5 µA
